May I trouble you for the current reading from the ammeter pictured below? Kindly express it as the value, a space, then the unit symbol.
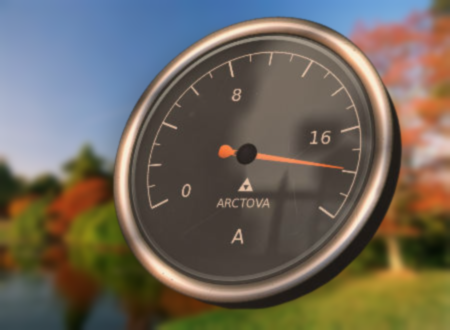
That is 18 A
